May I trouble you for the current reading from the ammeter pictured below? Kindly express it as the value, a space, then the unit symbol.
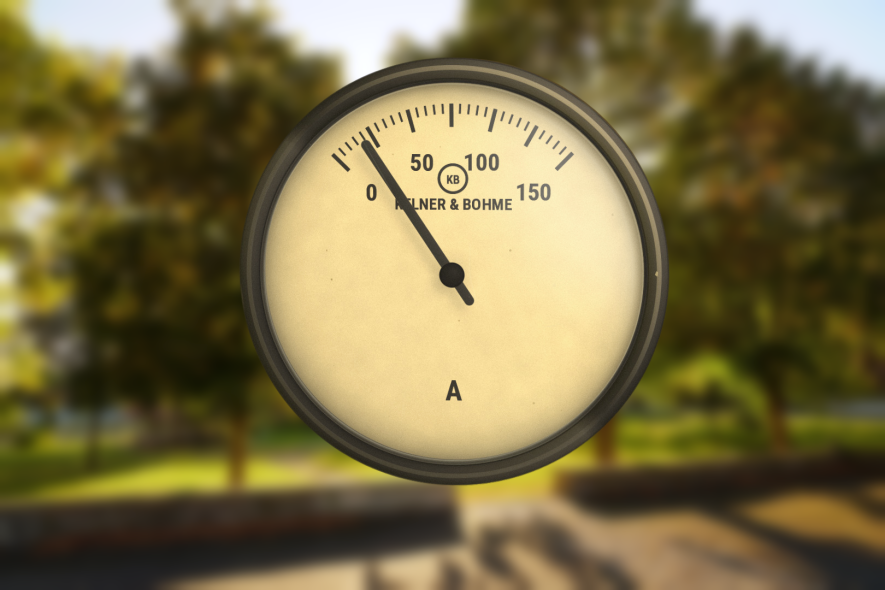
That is 20 A
